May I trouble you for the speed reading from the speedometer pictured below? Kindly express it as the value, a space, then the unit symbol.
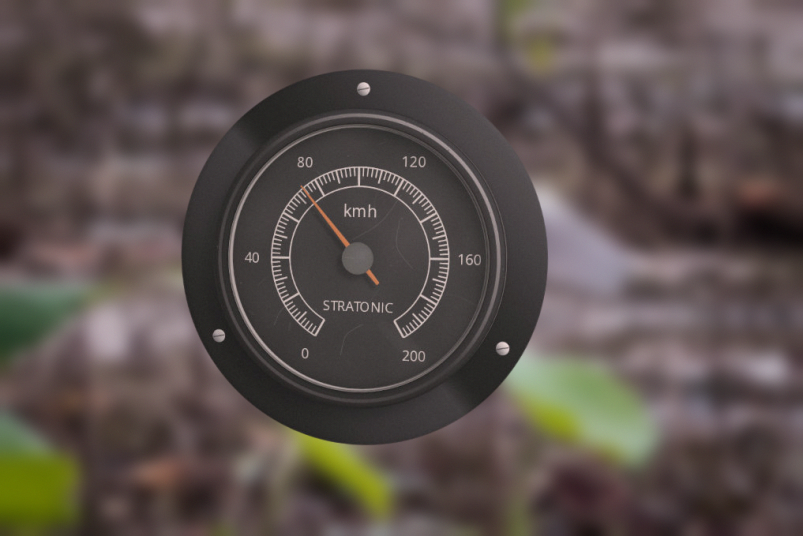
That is 74 km/h
